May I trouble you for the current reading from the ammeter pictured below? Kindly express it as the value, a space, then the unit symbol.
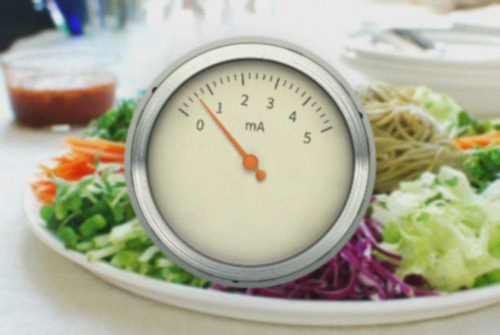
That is 0.6 mA
